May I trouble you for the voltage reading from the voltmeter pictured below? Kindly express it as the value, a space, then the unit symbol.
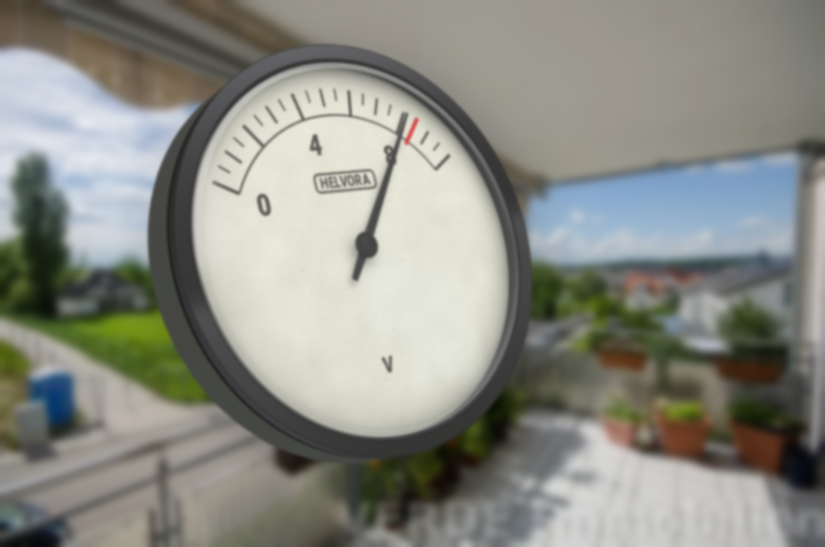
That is 8 V
